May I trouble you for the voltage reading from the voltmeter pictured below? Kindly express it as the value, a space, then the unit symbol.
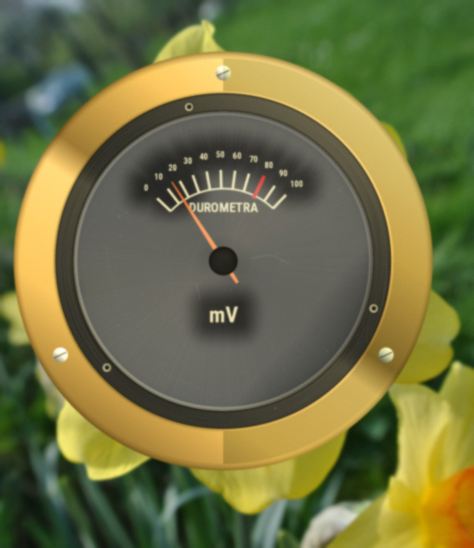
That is 15 mV
